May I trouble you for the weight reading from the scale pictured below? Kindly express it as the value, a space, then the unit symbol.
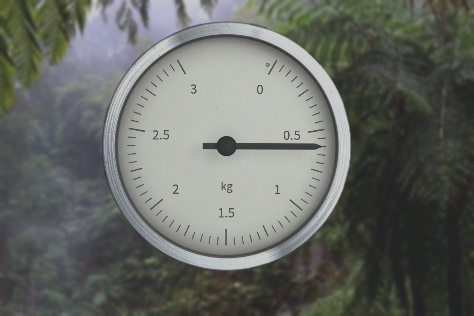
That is 0.6 kg
